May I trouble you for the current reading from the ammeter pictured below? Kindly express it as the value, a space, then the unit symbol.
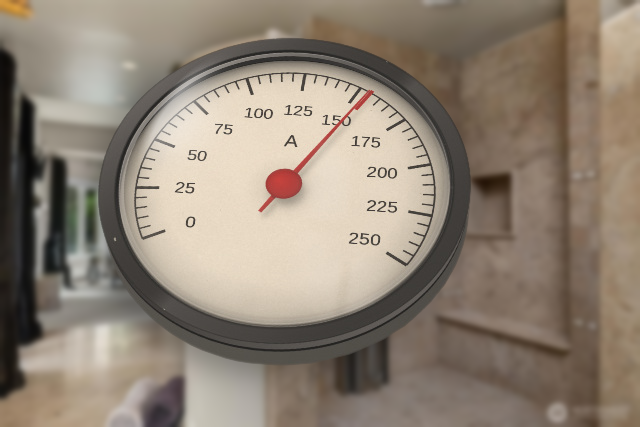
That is 155 A
